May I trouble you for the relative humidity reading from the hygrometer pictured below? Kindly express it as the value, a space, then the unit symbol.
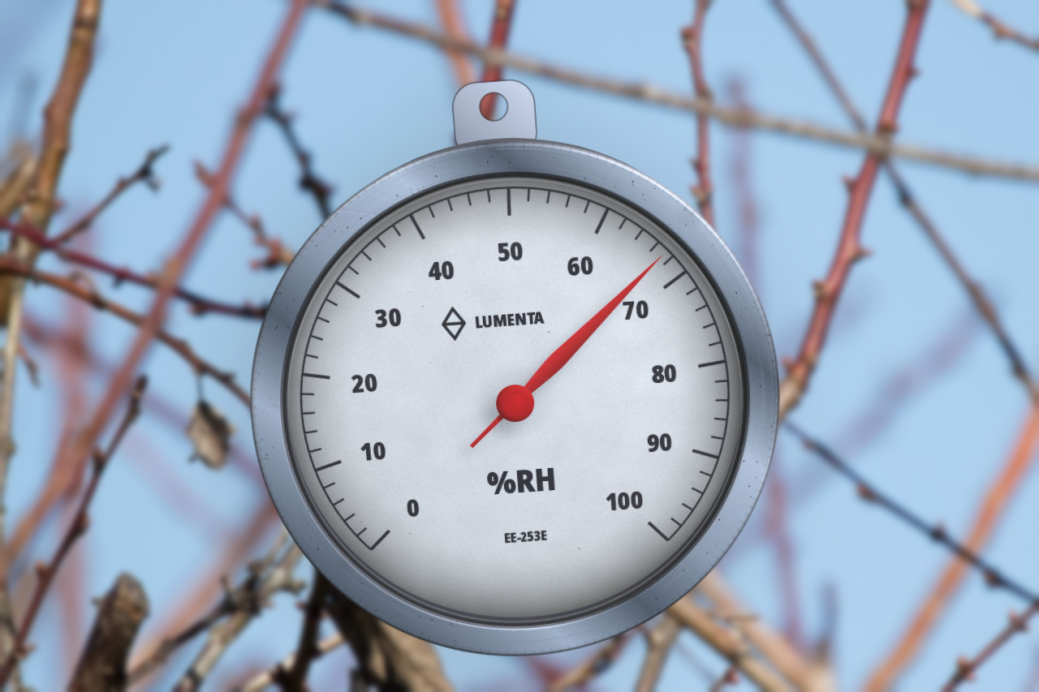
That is 67 %
